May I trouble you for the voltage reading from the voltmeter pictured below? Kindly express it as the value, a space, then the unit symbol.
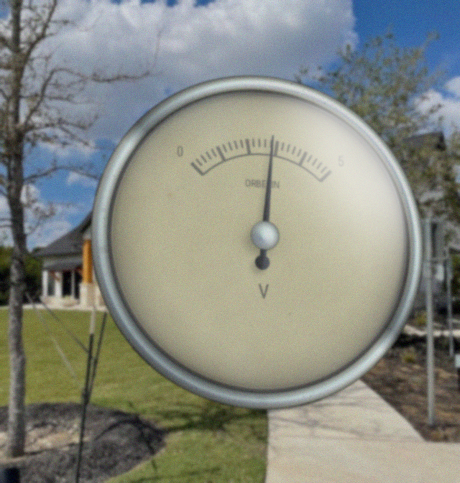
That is 2.8 V
